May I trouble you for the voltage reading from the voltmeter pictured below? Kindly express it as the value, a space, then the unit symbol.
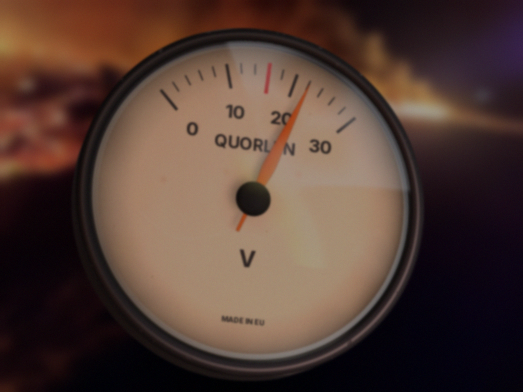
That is 22 V
